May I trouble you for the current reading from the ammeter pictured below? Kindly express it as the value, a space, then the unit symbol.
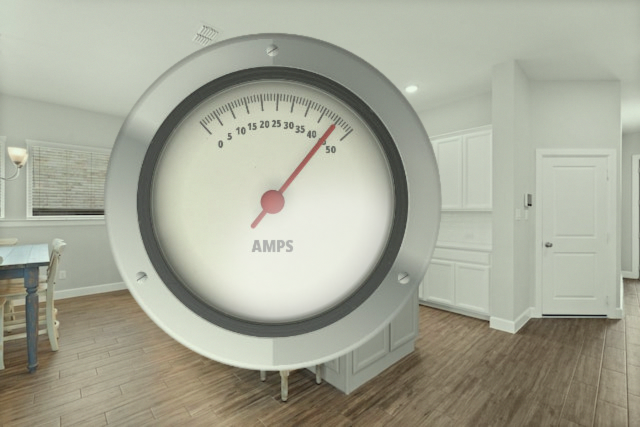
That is 45 A
